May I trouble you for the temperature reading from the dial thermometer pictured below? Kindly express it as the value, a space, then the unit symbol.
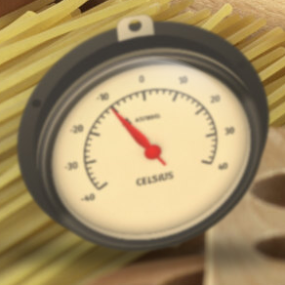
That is -10 °C
